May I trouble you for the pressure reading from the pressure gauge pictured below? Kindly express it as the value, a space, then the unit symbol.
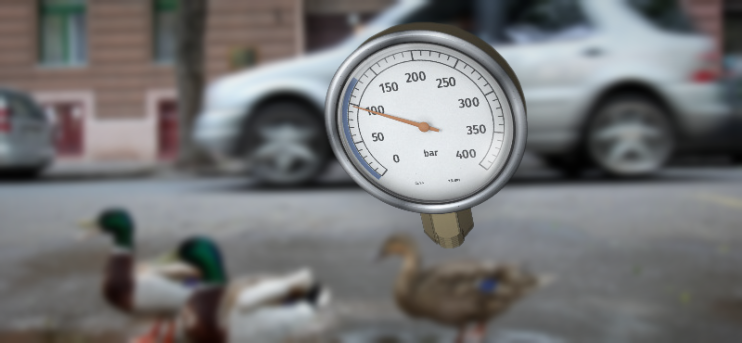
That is 100 bar
